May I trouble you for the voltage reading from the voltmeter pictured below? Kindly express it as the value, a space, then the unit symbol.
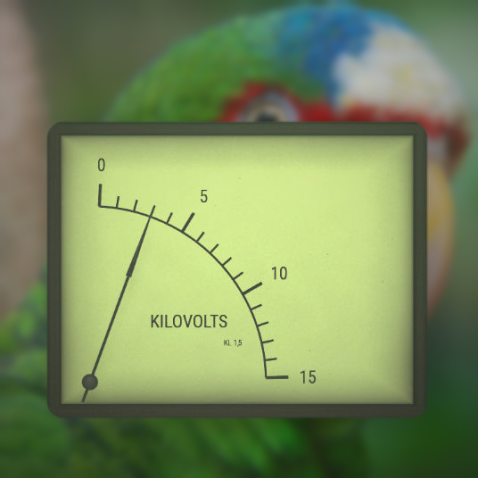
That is 3 kV
